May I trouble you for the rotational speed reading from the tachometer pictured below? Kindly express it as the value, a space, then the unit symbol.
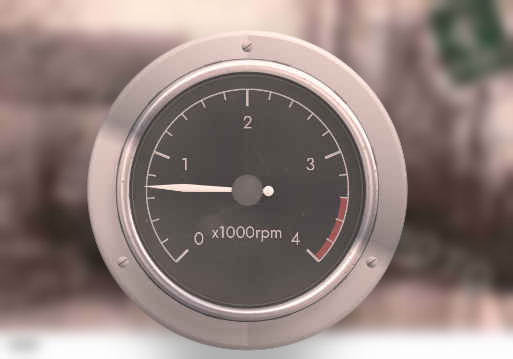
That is 700 rpm
